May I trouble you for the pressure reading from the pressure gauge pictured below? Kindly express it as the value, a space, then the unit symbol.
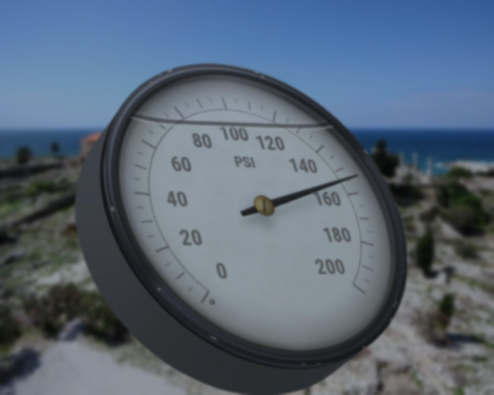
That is 155 psi
